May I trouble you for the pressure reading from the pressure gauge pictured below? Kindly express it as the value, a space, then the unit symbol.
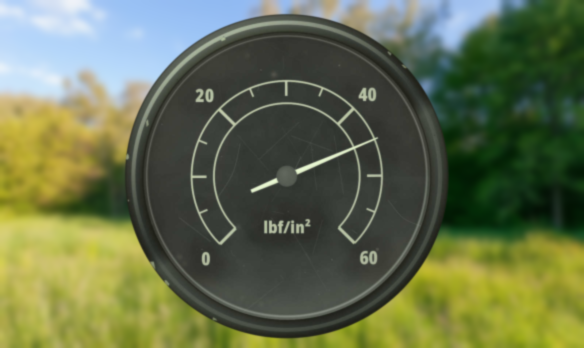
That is 45 psi
